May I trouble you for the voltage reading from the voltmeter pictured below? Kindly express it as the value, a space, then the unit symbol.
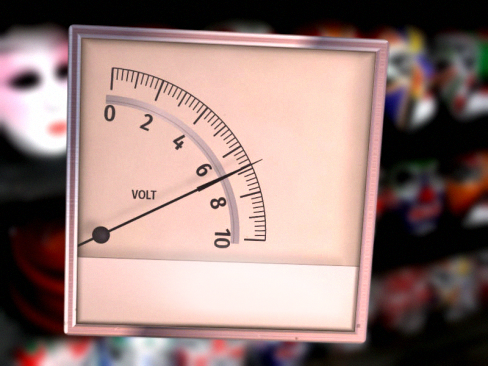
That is 6.8 V
